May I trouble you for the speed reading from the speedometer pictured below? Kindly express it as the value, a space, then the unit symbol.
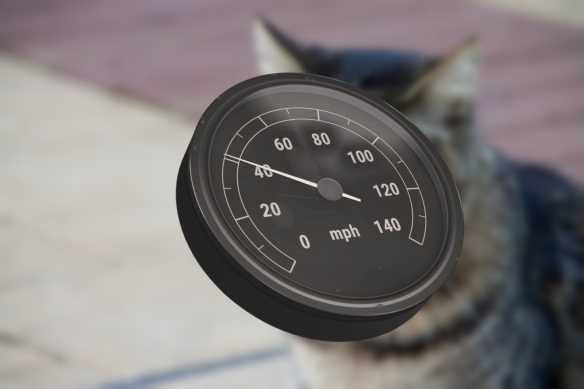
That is 40 mph
